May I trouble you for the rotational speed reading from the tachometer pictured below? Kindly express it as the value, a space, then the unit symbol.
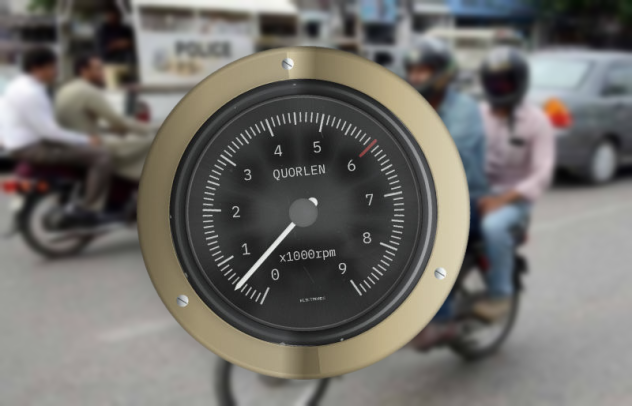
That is 500 rpm
